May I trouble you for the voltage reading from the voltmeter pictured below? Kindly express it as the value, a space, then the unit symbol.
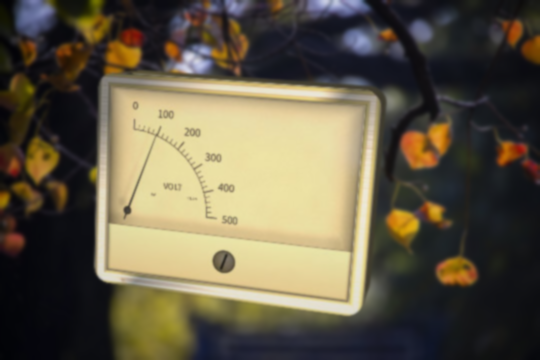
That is 100 V
